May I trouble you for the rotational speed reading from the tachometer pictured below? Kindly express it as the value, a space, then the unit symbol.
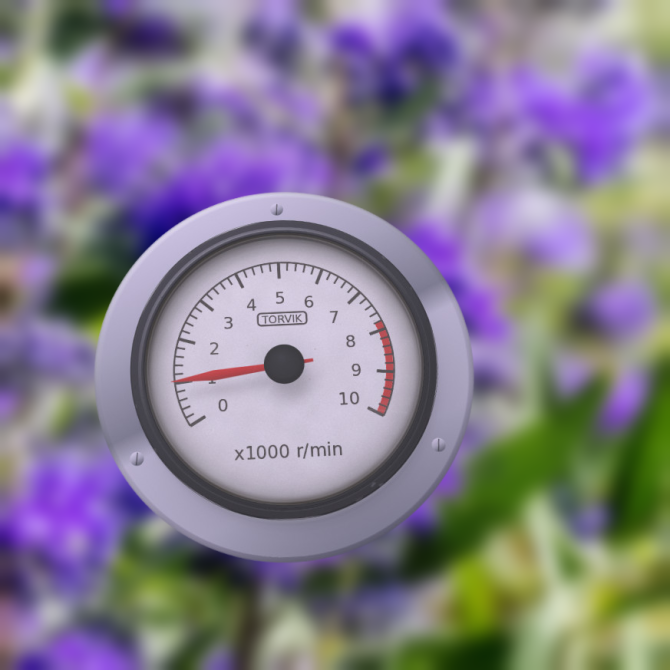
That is 1000 rpm
